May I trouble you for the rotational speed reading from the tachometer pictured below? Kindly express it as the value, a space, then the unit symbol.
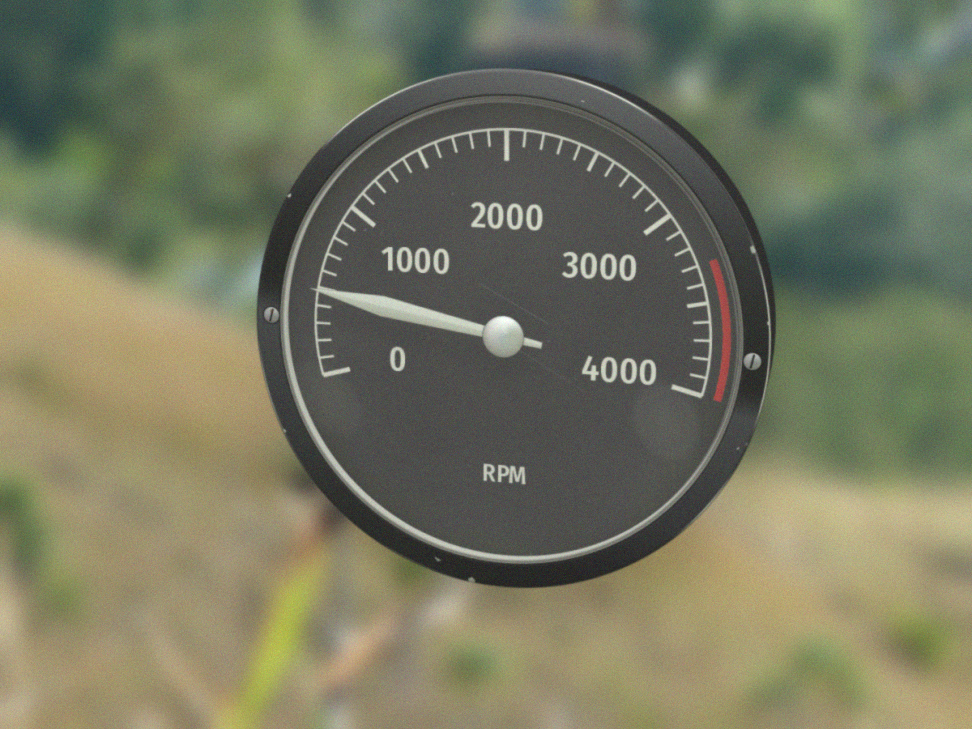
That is 500 rpm
